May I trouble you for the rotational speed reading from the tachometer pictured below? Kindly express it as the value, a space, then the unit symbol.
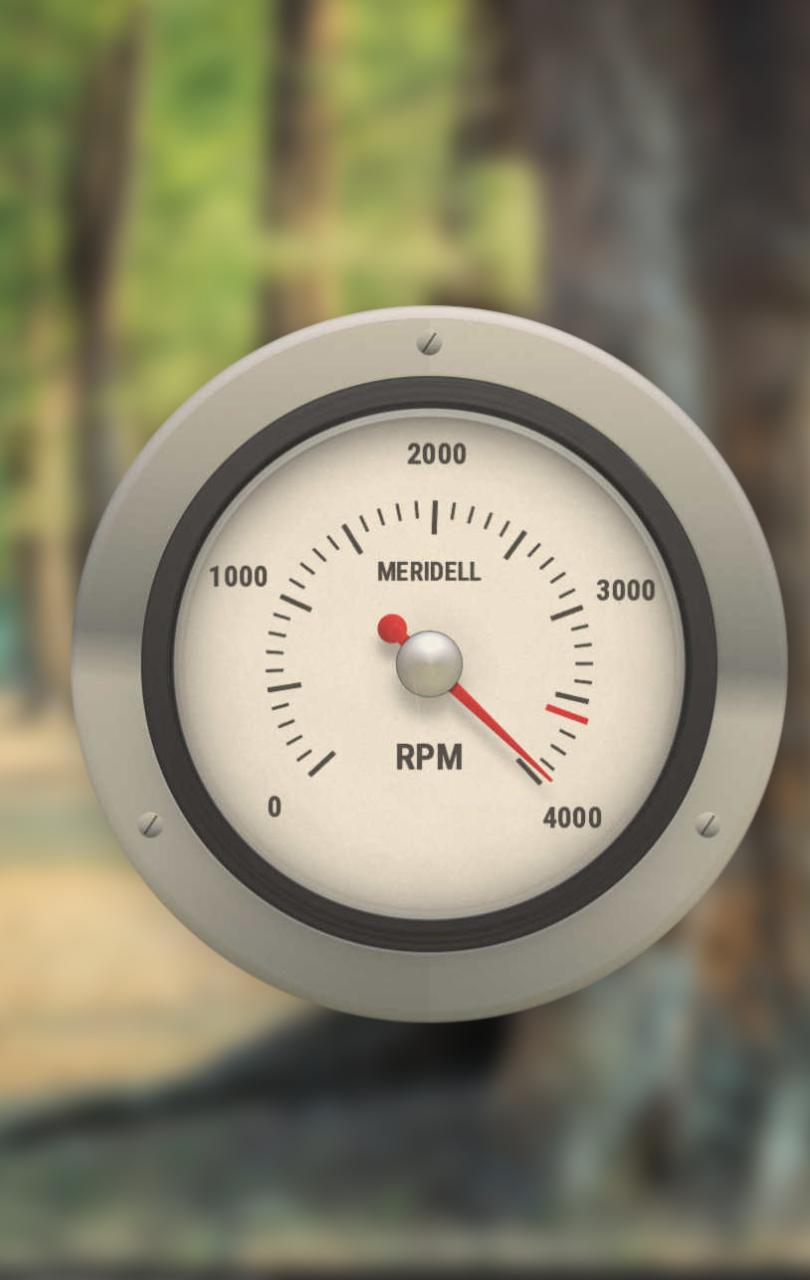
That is 3950 rpm
